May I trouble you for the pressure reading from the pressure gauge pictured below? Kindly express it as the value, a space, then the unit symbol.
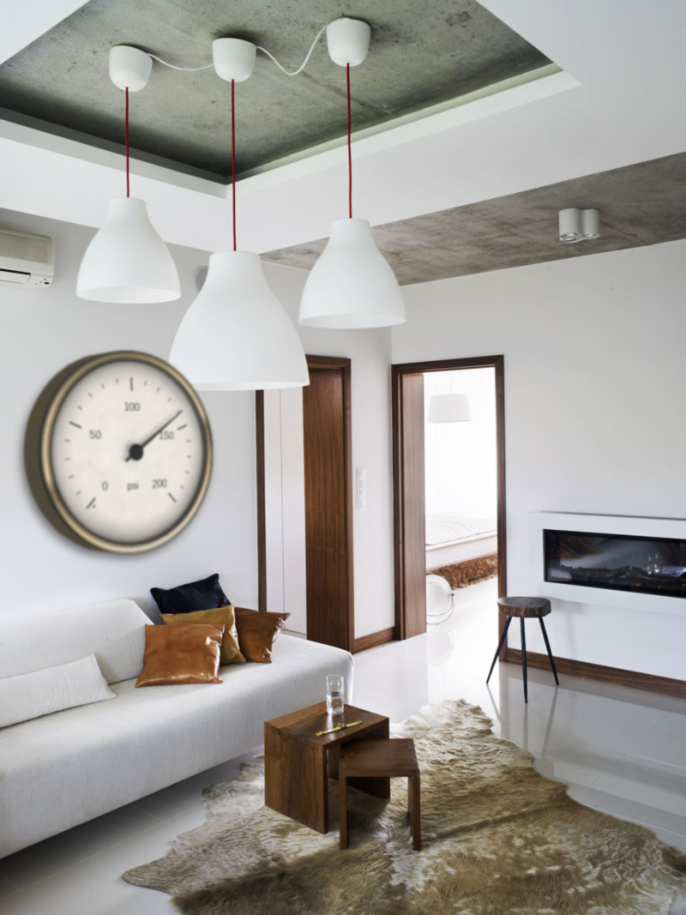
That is 140 psi
